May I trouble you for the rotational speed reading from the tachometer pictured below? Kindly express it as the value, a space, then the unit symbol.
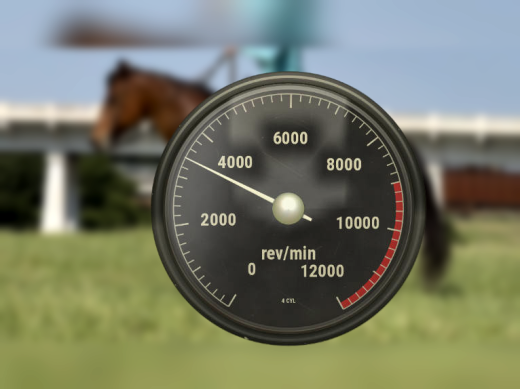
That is 3400 rpm
